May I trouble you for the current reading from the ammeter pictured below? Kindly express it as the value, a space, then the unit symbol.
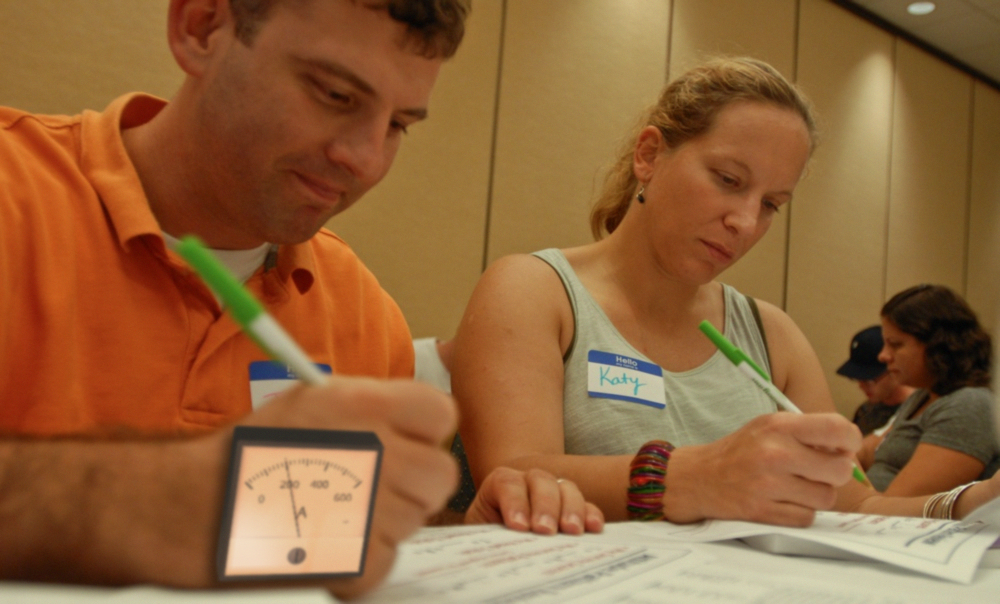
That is 200 A
